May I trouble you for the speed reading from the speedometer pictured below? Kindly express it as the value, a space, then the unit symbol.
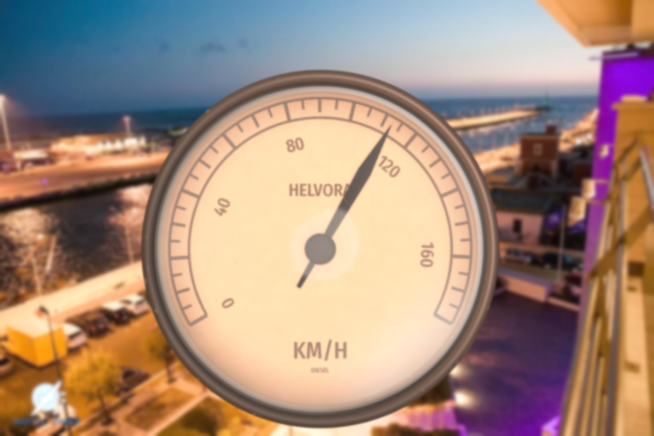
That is 112.5 km/h
